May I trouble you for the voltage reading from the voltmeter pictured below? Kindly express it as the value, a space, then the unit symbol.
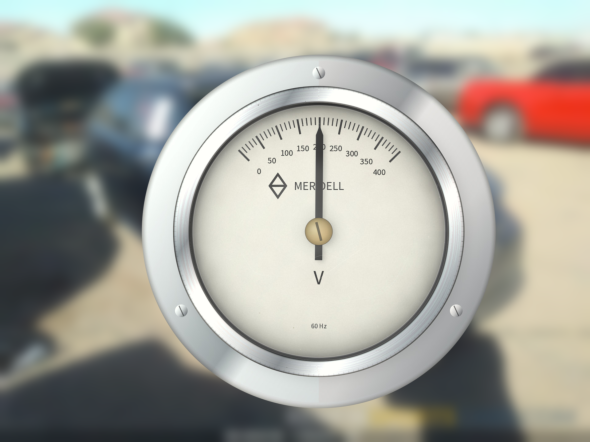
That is 200 V
